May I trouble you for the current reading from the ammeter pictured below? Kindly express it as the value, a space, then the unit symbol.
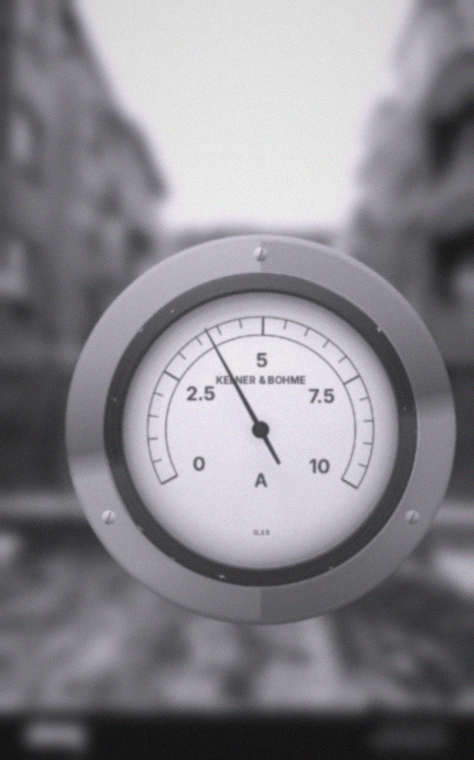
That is 3.75 A
